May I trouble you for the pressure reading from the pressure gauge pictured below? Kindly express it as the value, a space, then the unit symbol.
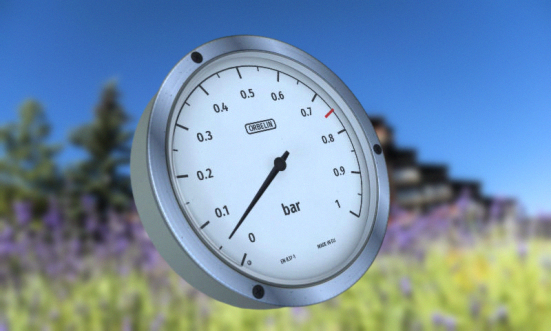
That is 0.05 bar
